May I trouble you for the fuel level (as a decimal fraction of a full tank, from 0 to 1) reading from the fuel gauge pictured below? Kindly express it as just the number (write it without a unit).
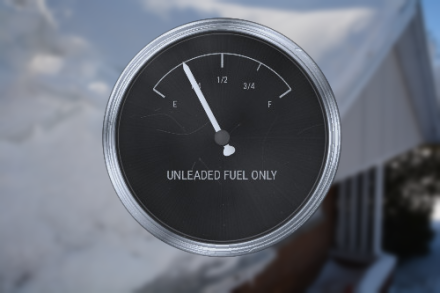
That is 0.25
